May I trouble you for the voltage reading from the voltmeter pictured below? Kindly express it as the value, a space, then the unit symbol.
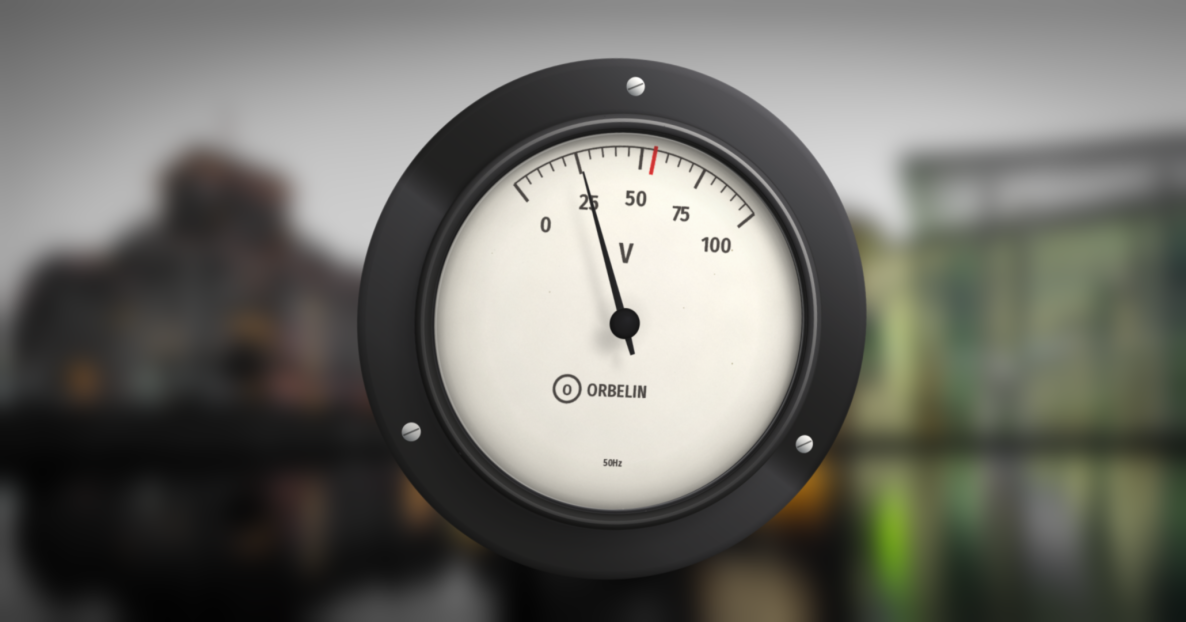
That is 25 V
